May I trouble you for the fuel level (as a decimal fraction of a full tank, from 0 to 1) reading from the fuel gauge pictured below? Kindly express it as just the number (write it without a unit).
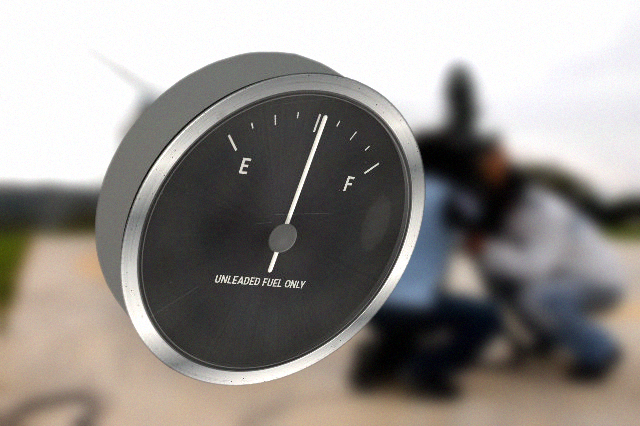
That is 0.5
